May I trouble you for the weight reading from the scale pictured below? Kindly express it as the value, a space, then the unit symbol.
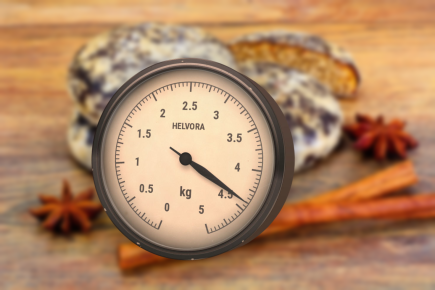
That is 4.4 kg
